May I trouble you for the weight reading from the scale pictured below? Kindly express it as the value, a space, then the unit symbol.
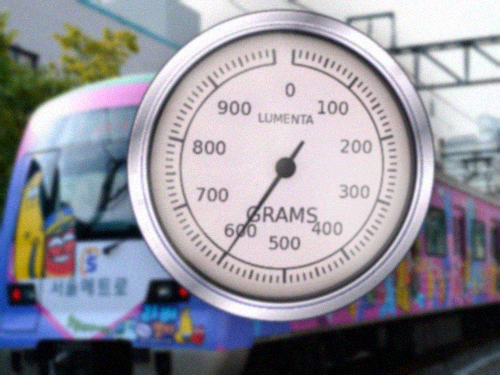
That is 600 g
